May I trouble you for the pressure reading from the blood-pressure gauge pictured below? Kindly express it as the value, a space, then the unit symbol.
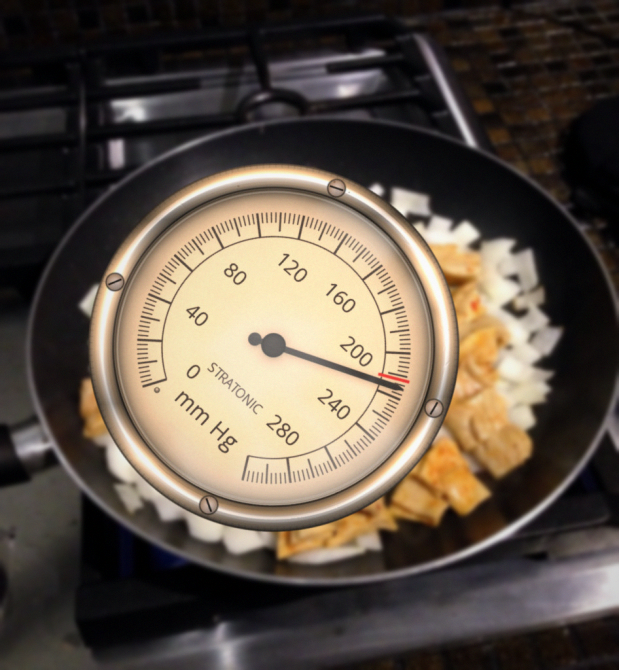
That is 216 mmHg
